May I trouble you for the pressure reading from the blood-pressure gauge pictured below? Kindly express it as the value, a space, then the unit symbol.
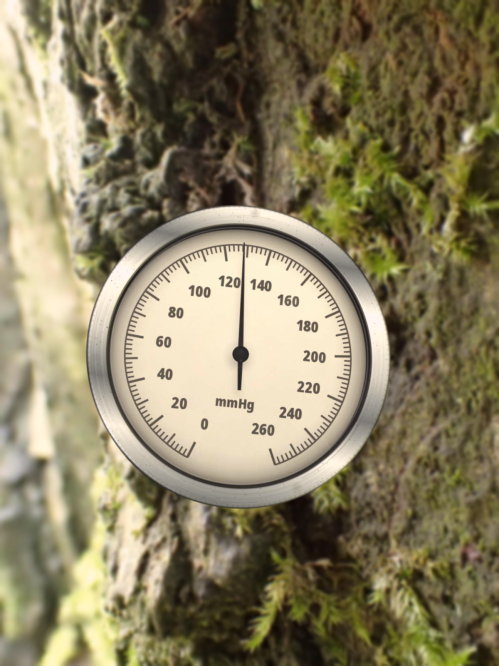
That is 128 mmHg
